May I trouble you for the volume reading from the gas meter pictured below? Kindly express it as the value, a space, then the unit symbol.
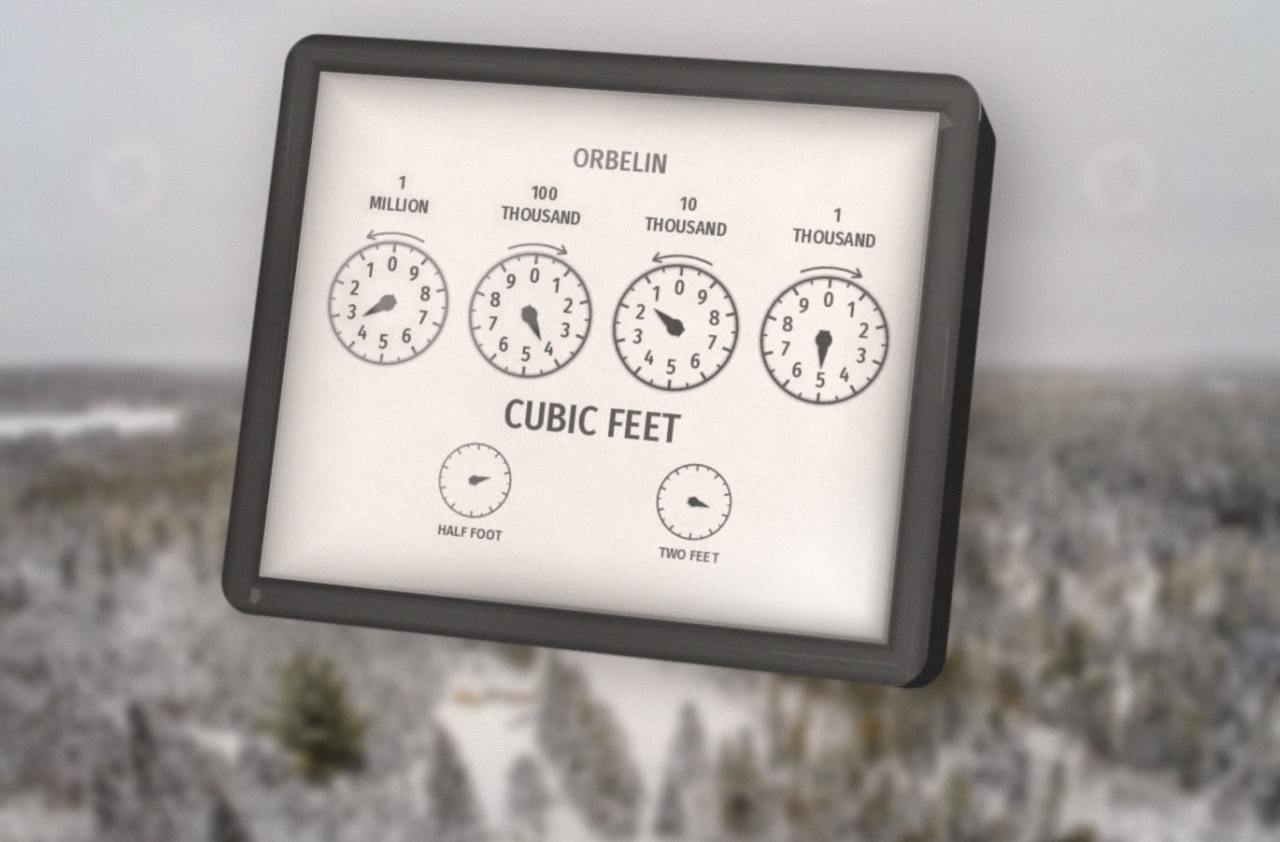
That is 341500 ft³
